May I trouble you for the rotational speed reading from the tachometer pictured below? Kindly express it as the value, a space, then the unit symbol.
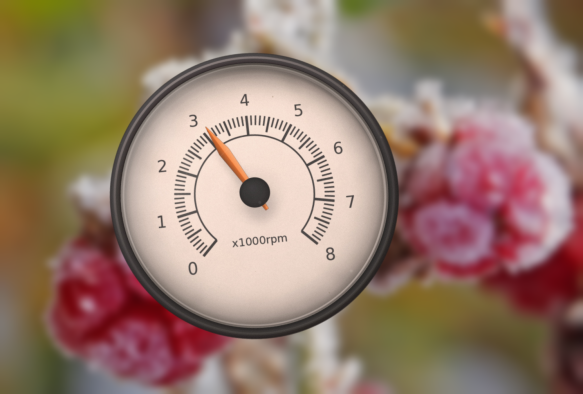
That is 3100 rpm
